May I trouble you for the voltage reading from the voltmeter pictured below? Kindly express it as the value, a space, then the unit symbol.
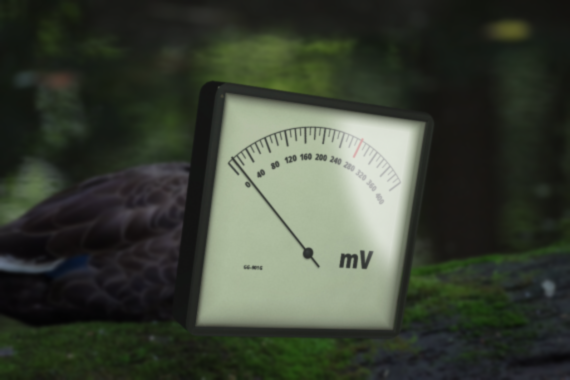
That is 10 mV
